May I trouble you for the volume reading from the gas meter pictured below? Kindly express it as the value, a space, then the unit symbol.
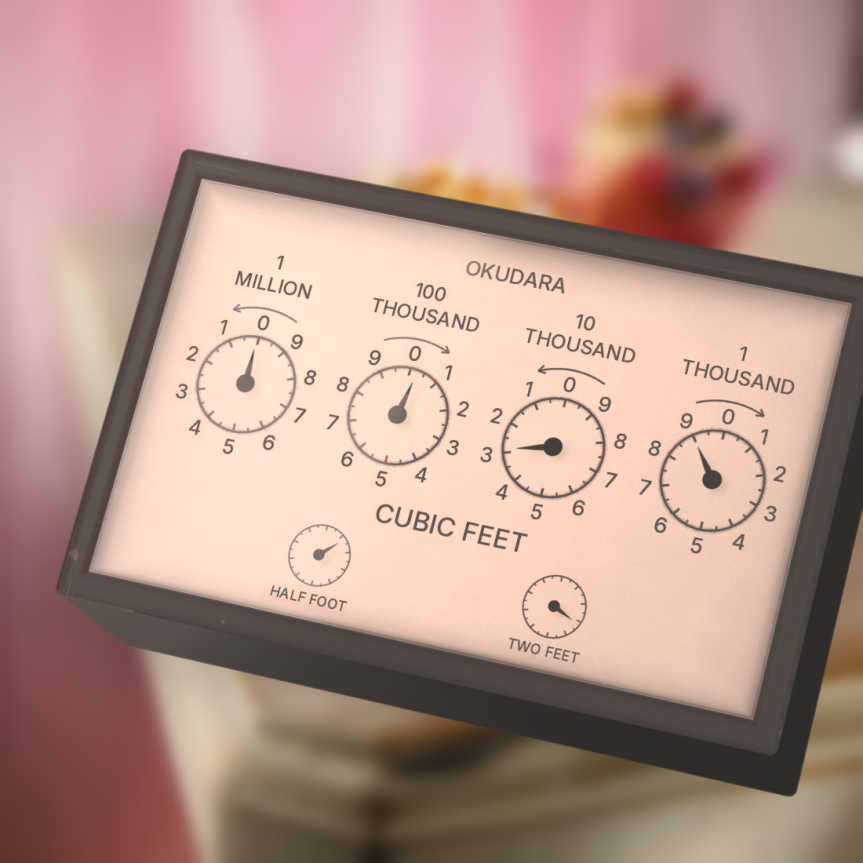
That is 2900 ft³
